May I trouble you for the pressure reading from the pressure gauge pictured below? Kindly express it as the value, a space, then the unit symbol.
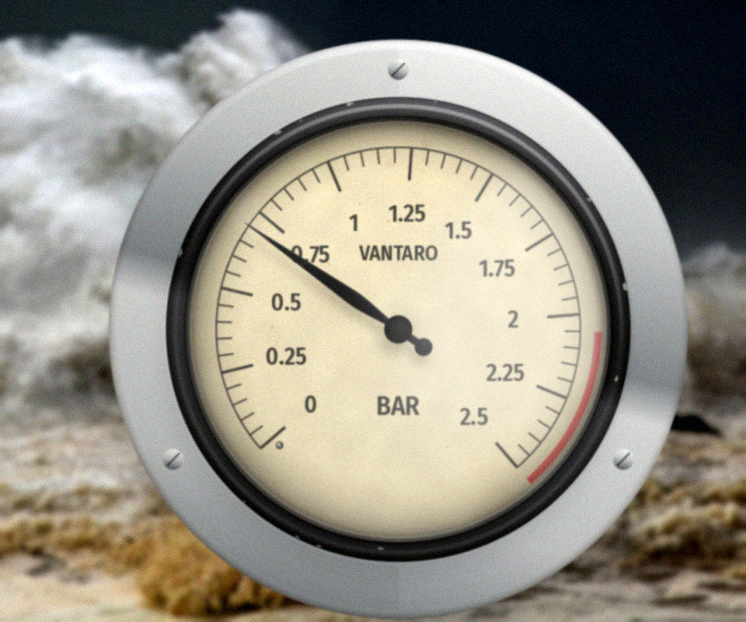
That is 0.7 bar
